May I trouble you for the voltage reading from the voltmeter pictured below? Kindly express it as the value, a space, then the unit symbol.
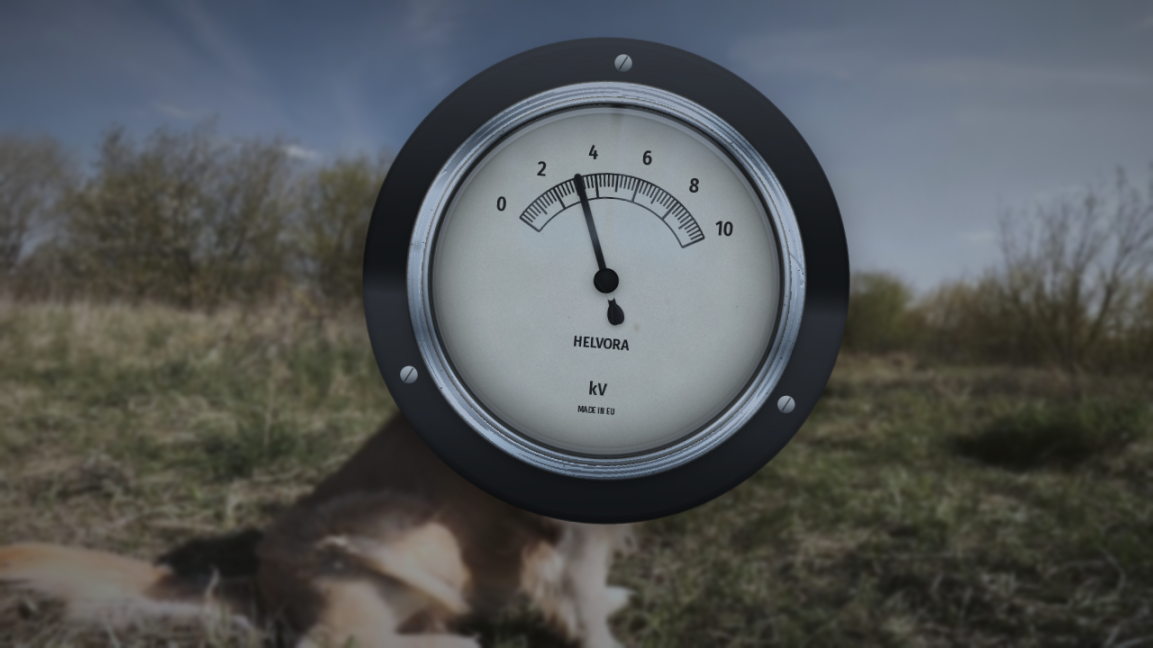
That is 3.2 kV
